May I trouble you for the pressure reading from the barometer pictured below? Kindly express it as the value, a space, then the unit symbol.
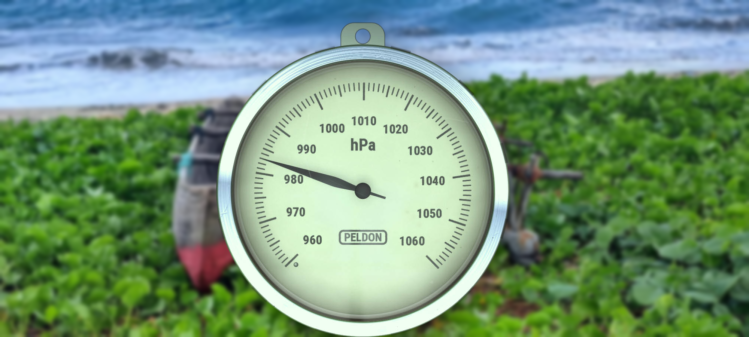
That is 983 hPa
